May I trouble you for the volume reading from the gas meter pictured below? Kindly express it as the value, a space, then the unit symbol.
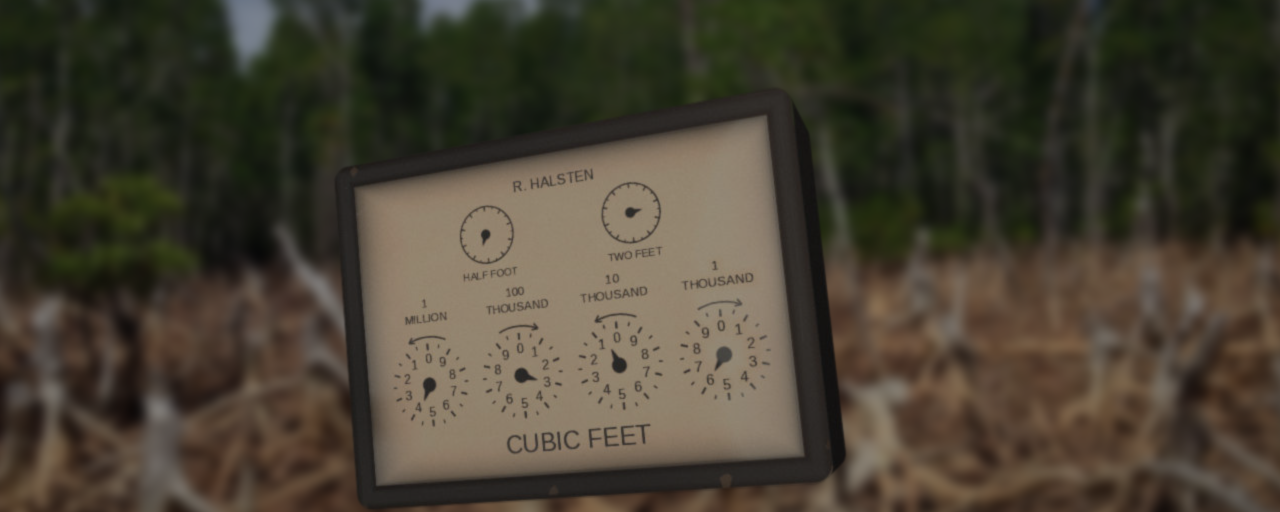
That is 430600 ft³
